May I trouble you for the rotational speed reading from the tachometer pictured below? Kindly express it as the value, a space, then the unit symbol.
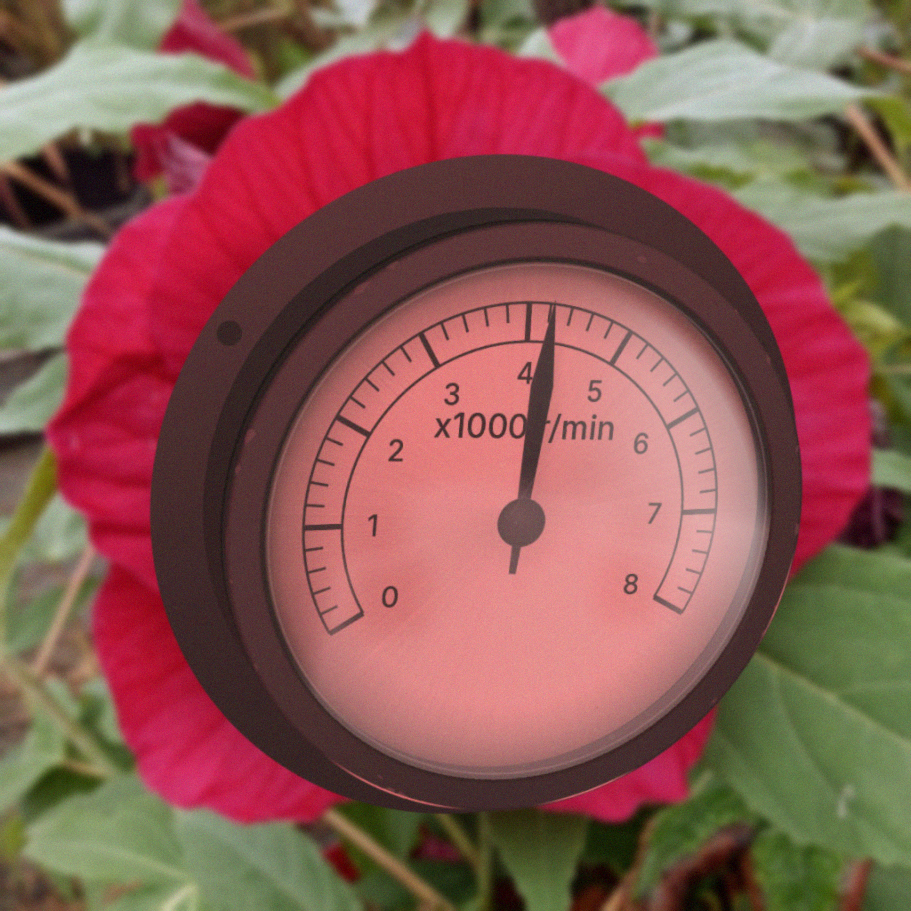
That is 4200 rpm
